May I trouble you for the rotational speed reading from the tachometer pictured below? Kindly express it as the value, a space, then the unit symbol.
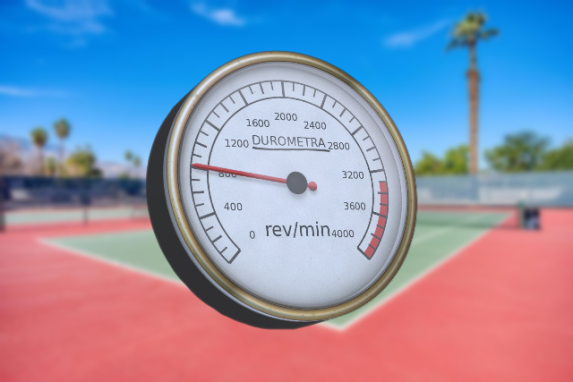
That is 800 rpm
